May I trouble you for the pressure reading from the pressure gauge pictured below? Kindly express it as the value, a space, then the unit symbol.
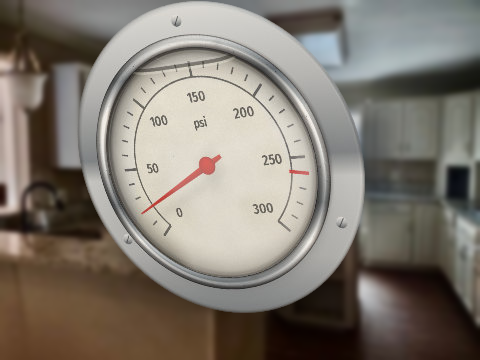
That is 20 psi
